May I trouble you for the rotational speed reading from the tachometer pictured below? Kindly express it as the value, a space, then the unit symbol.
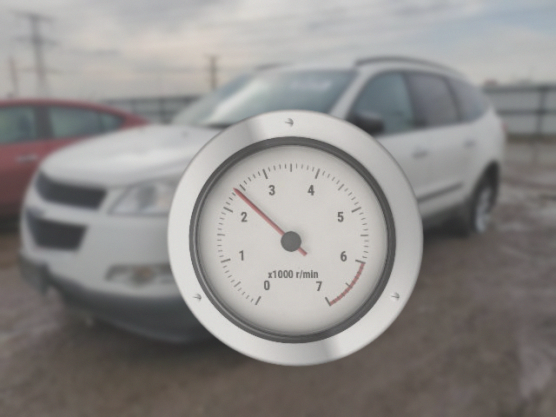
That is 2400 rpm
